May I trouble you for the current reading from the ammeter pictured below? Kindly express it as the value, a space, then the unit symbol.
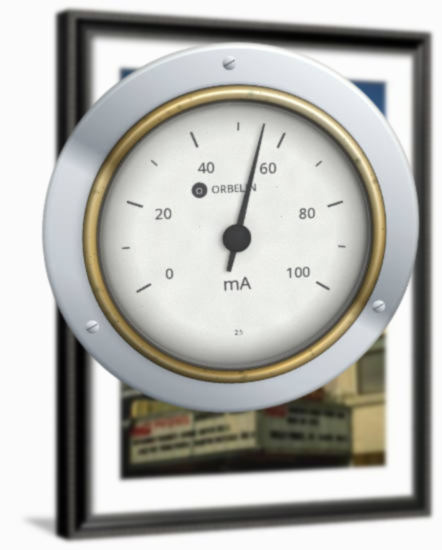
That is 55 mA
